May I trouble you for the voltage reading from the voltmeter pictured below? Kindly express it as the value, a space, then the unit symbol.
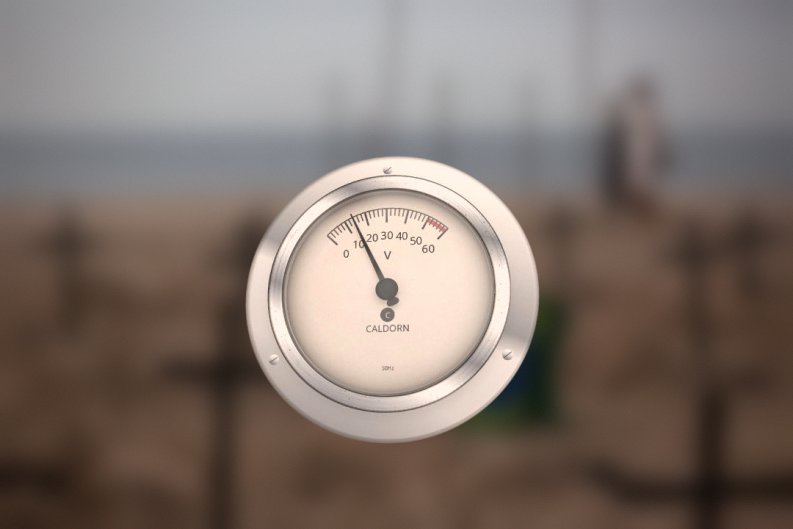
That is 14 V
